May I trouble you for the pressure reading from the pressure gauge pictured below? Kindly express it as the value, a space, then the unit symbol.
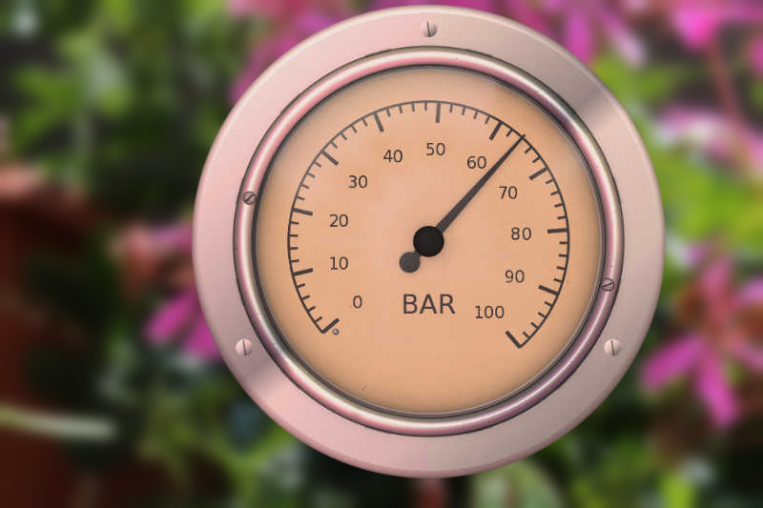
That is 64 bar
